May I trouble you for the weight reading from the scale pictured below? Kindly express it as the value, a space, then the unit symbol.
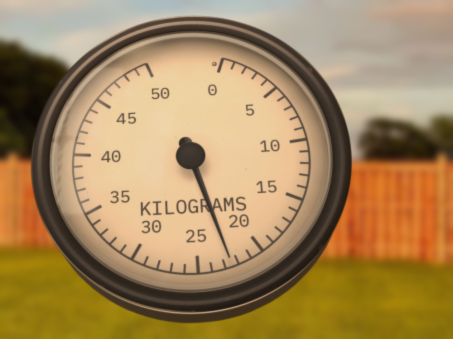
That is 22.5 kg
